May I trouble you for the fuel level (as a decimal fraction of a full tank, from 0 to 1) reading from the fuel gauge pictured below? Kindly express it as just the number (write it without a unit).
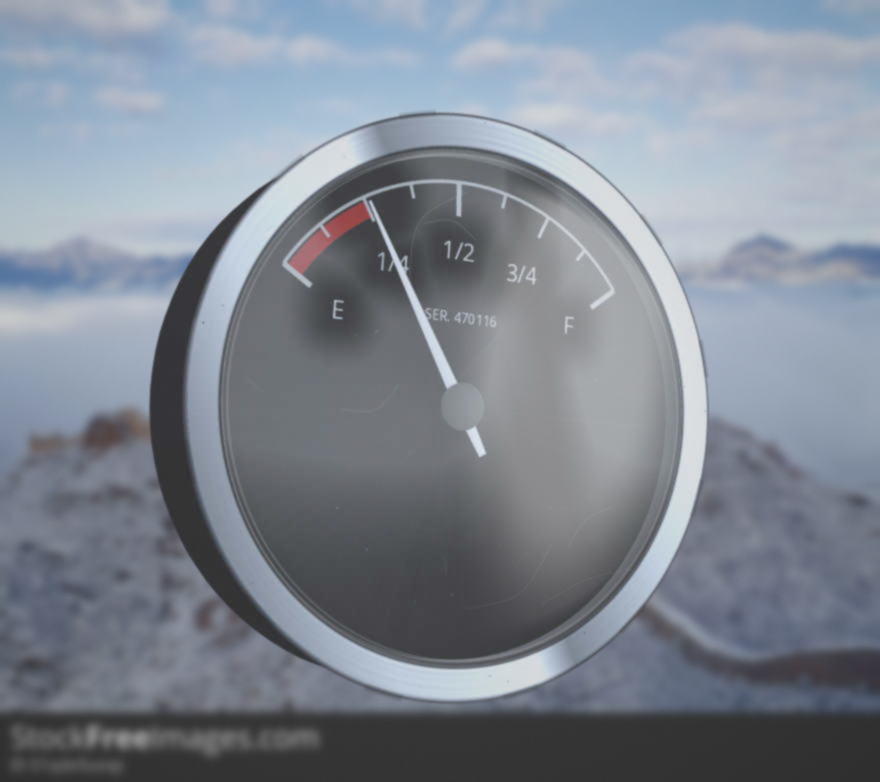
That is 0.25
